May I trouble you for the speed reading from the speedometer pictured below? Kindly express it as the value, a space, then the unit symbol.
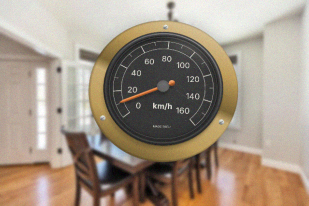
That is 10 km/h
